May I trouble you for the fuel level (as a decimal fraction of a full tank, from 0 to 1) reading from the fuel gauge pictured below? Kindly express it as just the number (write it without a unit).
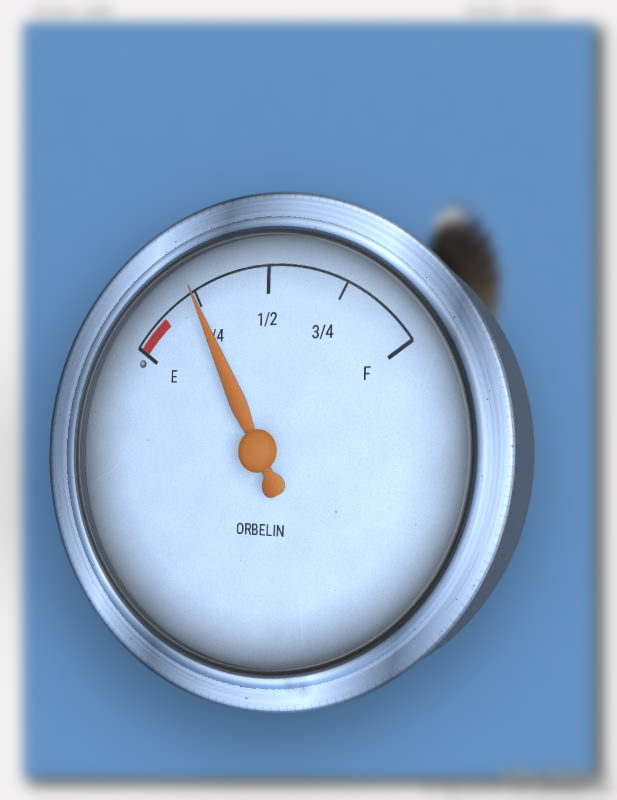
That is 0.25
